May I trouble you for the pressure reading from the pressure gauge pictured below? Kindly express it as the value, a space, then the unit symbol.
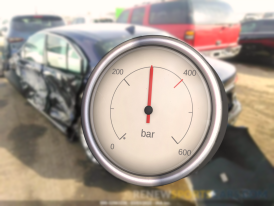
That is 300 bar
